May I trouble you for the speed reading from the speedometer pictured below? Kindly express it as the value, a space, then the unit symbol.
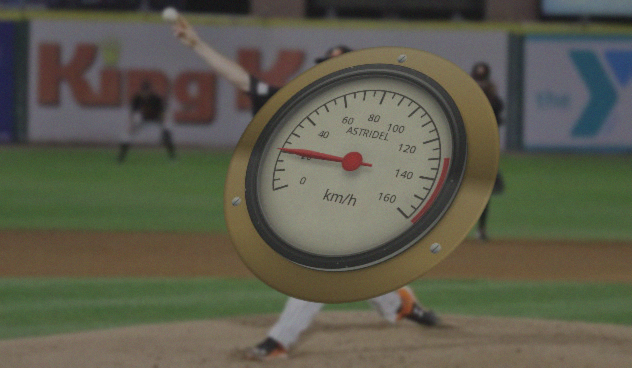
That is 20 km/h
